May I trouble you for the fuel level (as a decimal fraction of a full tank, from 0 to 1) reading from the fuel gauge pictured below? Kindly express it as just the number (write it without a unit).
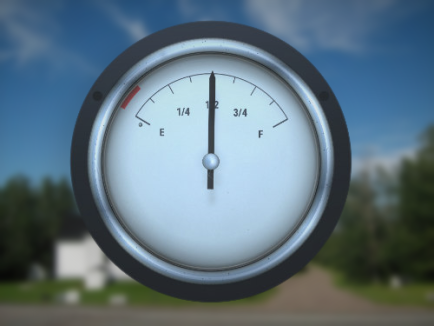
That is 0.5
